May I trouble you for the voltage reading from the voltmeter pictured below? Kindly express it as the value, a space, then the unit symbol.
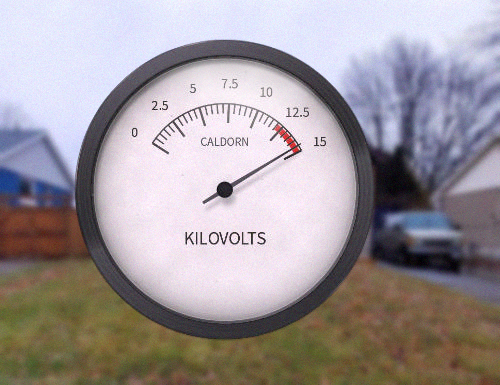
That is 14.5 kV
